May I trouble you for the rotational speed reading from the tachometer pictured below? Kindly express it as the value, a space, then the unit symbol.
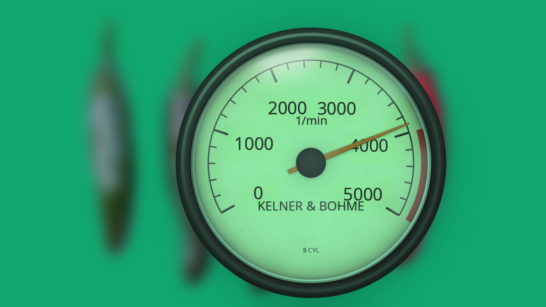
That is 3900 rpm
